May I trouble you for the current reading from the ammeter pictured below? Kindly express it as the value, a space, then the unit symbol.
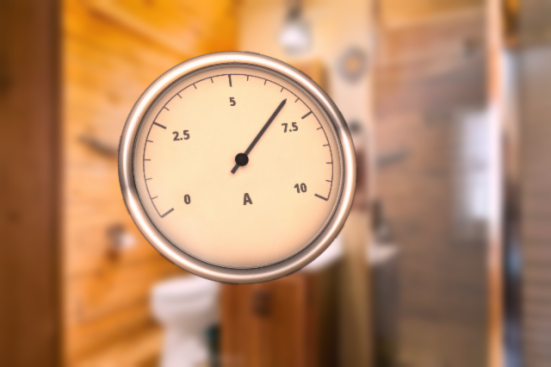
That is 6.75 A
